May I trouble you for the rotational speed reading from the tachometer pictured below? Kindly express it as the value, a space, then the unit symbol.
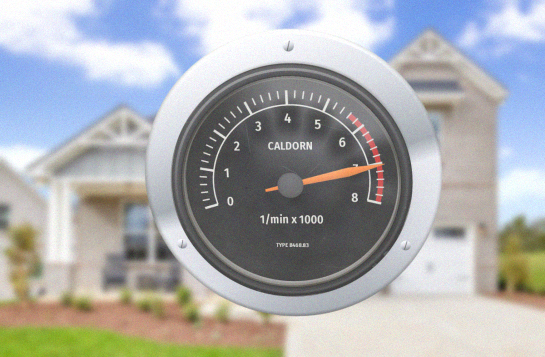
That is 7000 rpm
